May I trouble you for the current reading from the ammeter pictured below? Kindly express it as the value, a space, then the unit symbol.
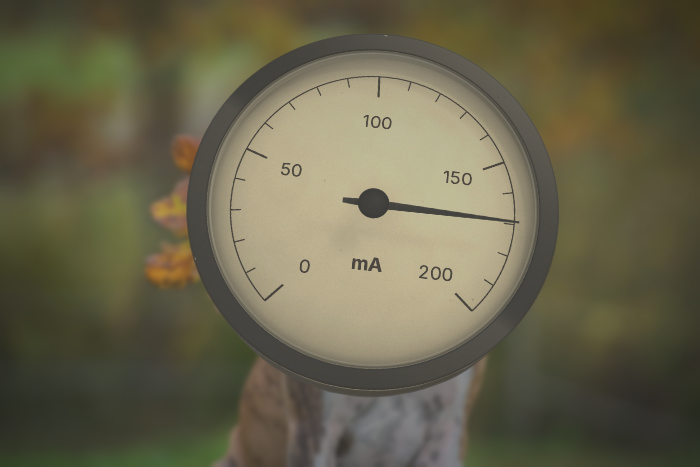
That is 170 mA
